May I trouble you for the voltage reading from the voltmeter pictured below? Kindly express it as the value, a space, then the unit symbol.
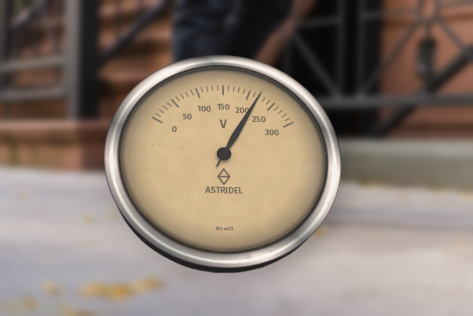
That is 220 V
